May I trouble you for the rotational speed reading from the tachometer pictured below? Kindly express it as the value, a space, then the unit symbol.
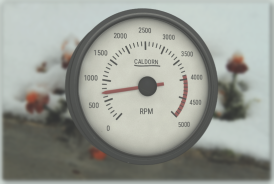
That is 700 rpm
